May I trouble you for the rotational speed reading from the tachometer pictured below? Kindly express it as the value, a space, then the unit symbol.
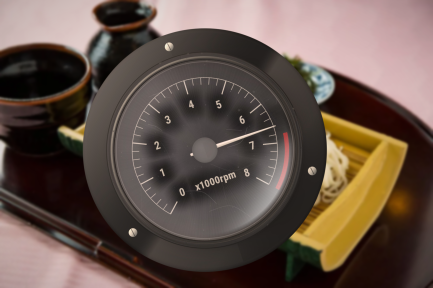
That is 6600 rpm
